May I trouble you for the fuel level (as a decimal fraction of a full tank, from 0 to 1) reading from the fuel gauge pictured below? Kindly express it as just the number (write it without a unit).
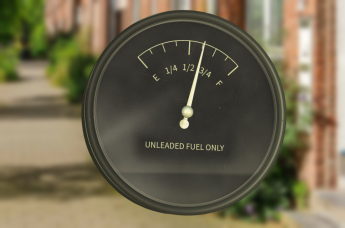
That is 0.625
